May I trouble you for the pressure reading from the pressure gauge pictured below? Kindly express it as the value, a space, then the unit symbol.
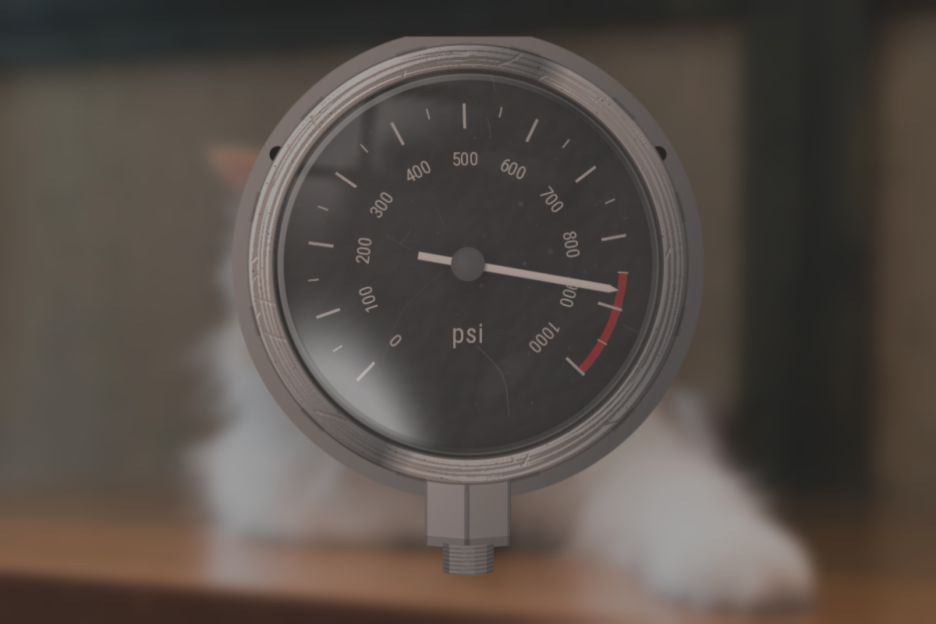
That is 875 psi
